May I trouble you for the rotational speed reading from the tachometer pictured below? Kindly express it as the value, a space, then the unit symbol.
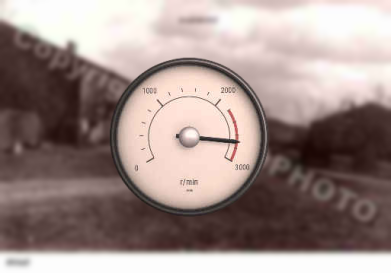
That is 2700 rpm
